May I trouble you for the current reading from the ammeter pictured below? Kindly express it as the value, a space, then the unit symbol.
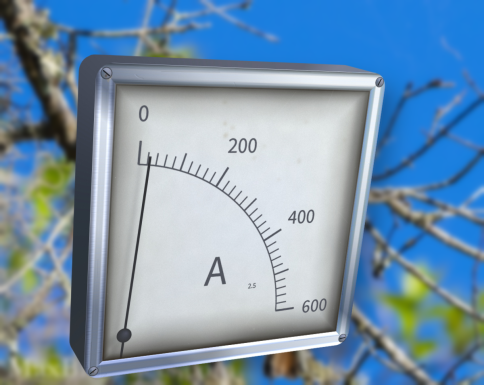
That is 20 A
